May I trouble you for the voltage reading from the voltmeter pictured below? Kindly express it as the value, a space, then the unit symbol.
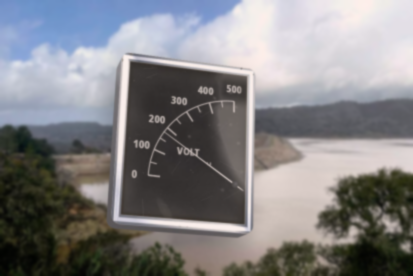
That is 175 V
